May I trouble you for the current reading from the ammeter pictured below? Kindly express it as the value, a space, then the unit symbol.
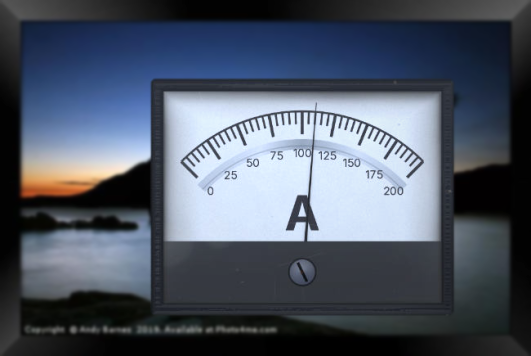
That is 110 A
